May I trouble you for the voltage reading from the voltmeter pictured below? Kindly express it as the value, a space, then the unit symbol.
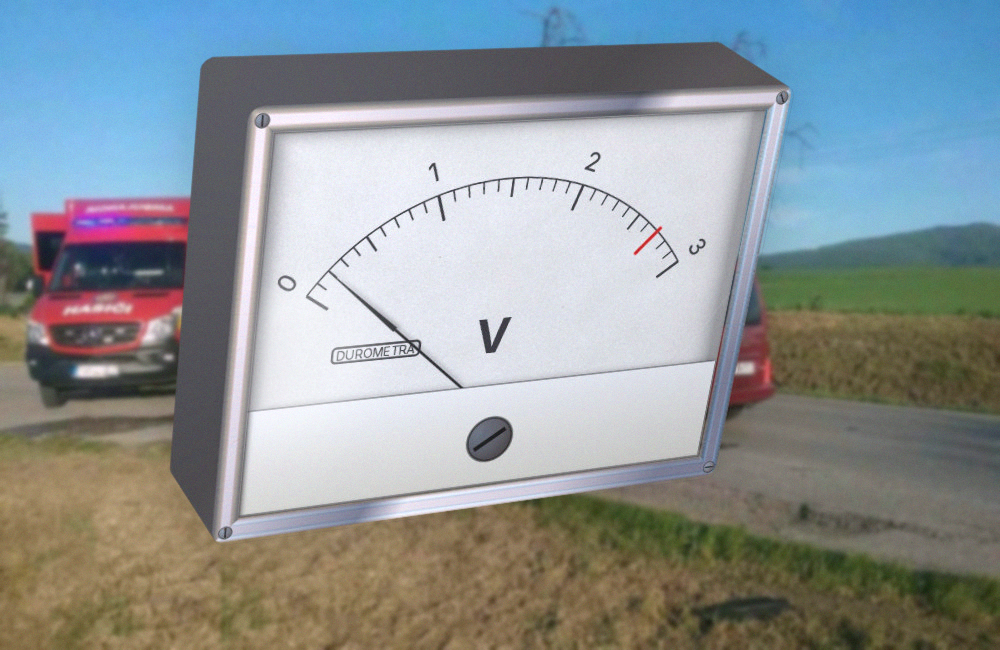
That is 0.2 V
